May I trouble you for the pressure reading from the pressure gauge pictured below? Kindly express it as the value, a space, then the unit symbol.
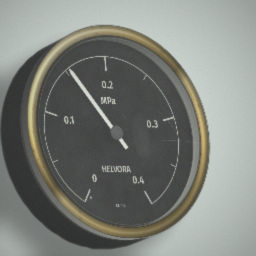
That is 0.15 MPa
